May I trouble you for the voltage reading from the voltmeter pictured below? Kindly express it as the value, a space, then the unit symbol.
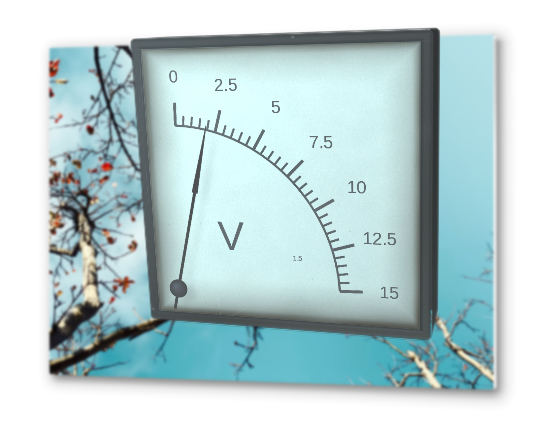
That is 2 V
